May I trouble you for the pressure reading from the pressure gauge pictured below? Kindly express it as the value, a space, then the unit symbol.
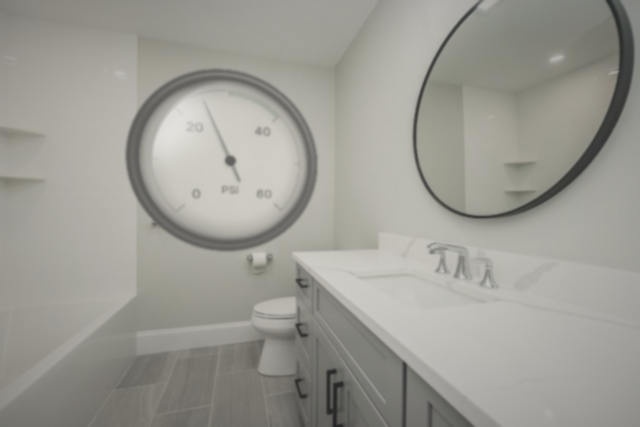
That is 25 psi
